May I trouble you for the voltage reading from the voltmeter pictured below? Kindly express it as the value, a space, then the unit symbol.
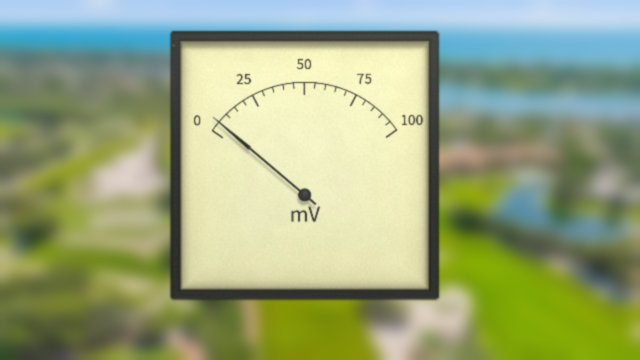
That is 5 mV
